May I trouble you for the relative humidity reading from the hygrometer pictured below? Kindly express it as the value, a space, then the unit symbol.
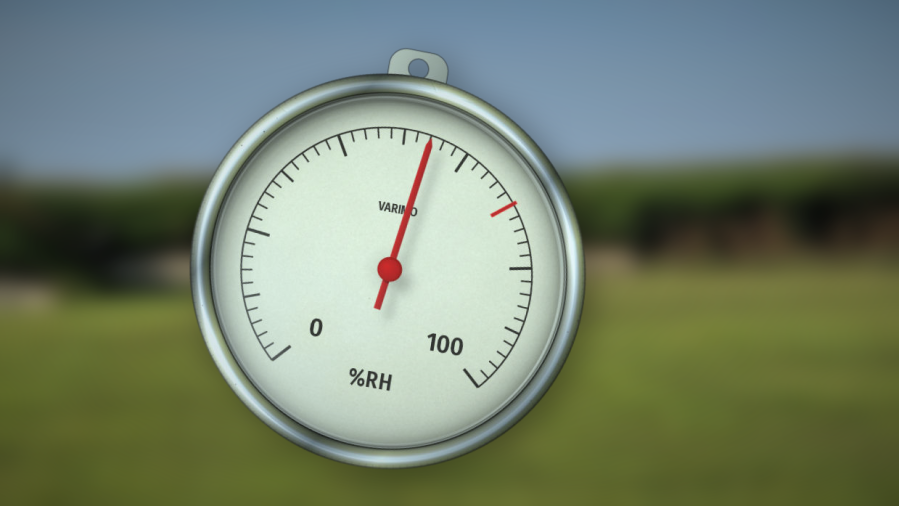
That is 54 %
